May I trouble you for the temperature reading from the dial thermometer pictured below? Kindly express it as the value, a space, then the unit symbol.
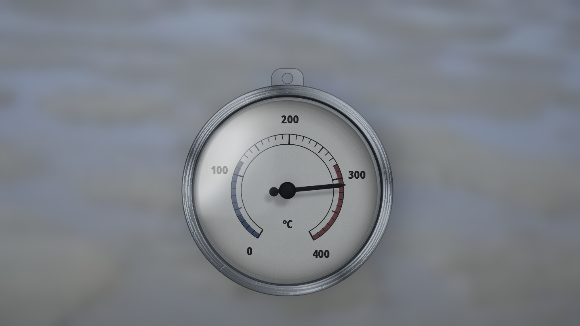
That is 310 °C
